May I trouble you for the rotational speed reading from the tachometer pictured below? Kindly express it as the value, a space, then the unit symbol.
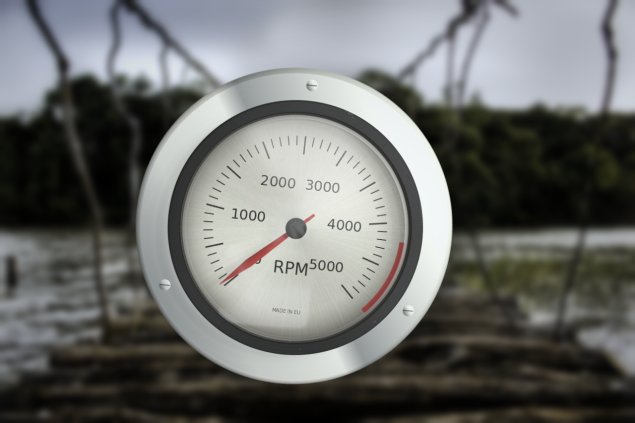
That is 50 rpm
